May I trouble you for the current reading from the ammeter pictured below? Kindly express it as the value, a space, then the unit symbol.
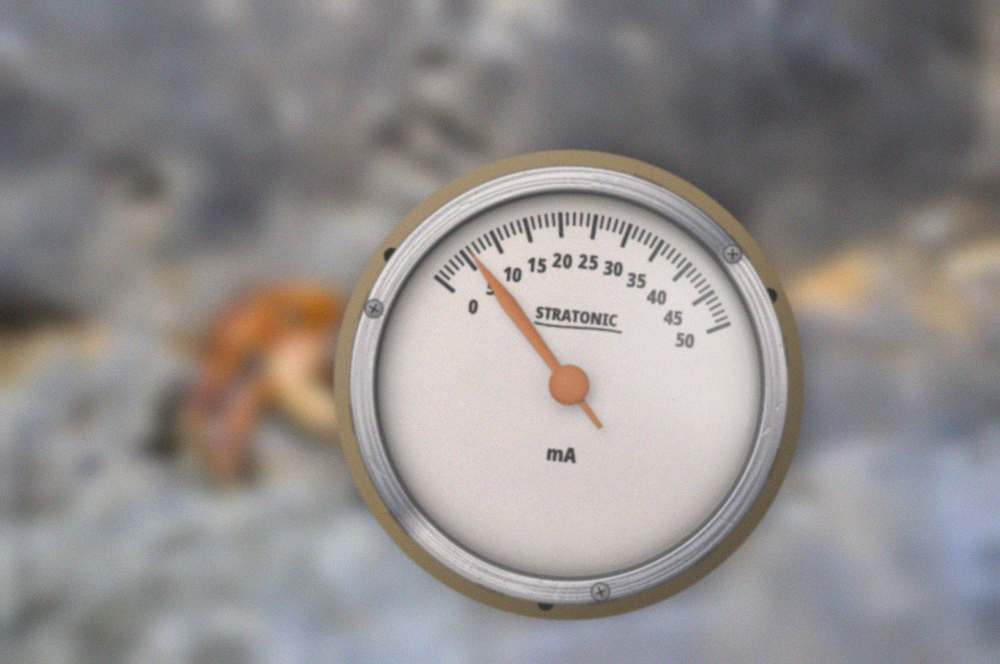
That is 6 mA
